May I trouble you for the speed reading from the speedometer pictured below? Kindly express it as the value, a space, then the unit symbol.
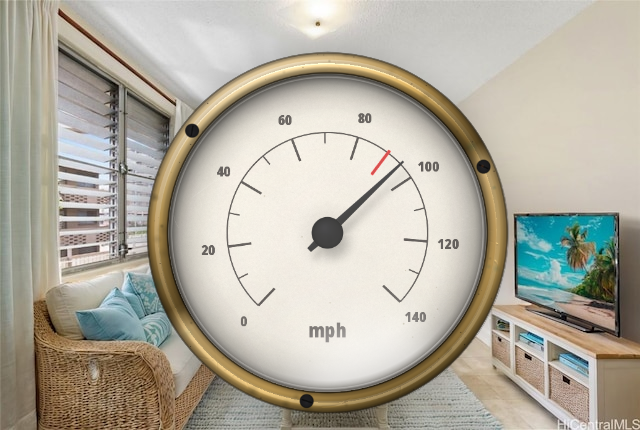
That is 95 mph
